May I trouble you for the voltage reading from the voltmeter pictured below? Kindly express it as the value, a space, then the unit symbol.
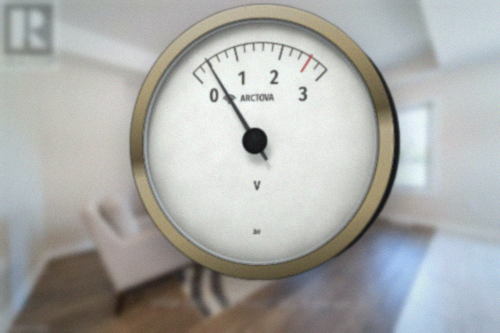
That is 0.4 V
